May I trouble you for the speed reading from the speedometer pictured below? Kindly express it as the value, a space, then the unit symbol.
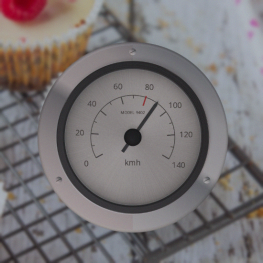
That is 90 km/h
